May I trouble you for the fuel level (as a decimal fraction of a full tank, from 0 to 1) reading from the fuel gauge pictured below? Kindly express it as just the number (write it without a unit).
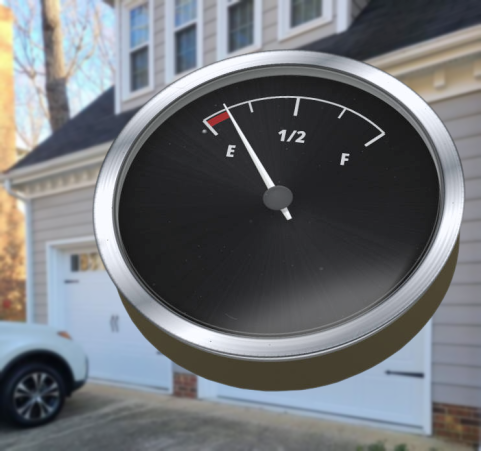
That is 0.125
